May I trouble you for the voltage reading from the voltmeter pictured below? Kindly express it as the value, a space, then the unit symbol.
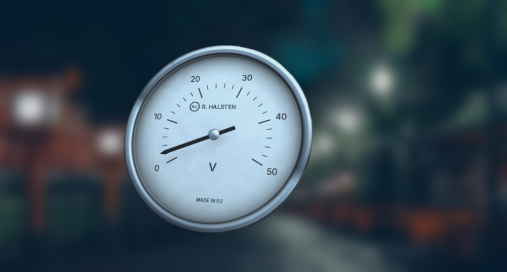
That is 2 V
